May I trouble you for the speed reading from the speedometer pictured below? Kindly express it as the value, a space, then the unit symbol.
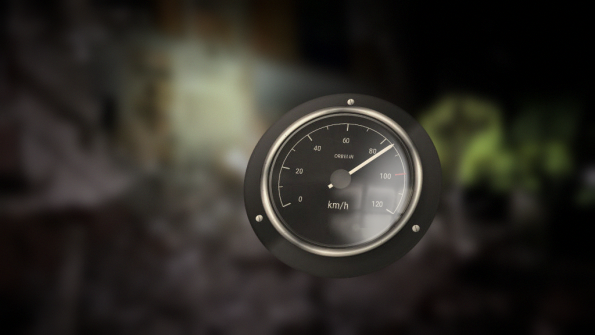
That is 85 km/h
